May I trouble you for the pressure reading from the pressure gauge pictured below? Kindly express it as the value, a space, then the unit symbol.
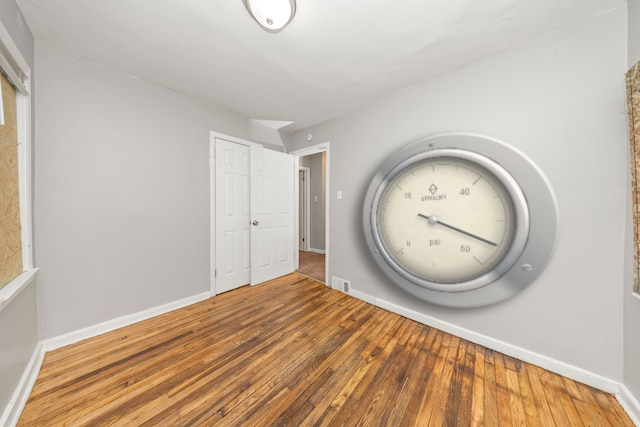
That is 55 psi
